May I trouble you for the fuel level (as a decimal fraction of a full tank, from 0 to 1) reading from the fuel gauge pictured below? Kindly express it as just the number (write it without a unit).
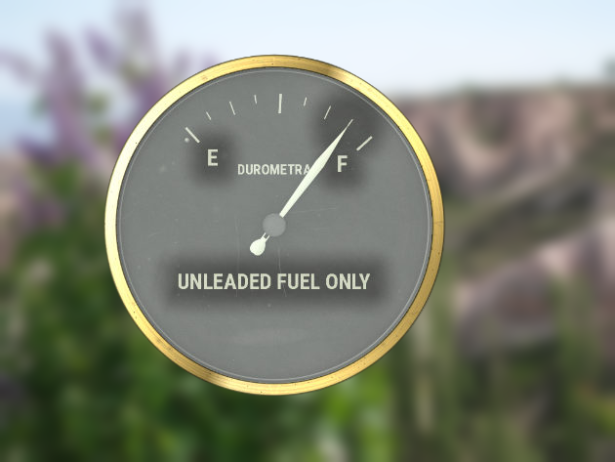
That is 0.875
